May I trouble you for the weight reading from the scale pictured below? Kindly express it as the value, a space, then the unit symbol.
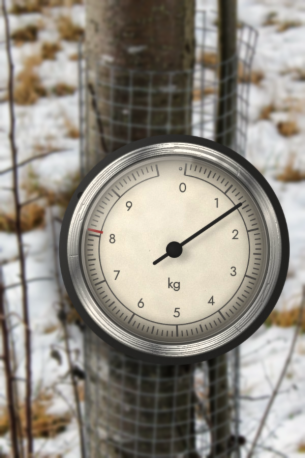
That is 1.4 kg
